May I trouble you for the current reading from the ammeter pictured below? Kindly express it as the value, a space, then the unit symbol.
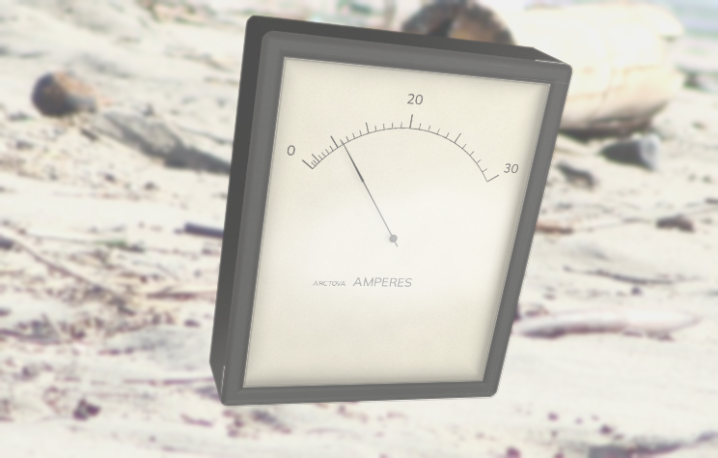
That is 11 A
